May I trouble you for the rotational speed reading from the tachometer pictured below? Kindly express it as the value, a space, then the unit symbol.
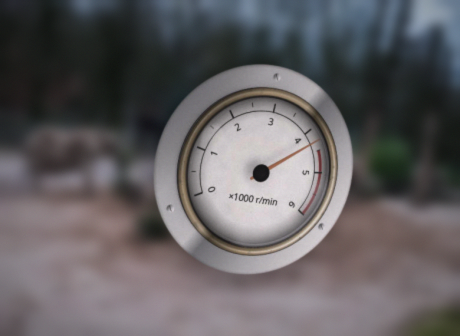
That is 4250 rpm
